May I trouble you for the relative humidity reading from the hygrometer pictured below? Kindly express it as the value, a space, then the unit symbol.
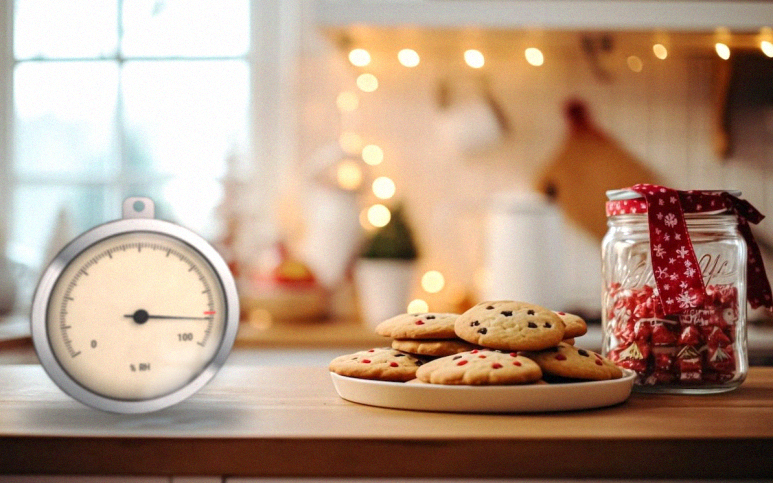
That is 90 %
